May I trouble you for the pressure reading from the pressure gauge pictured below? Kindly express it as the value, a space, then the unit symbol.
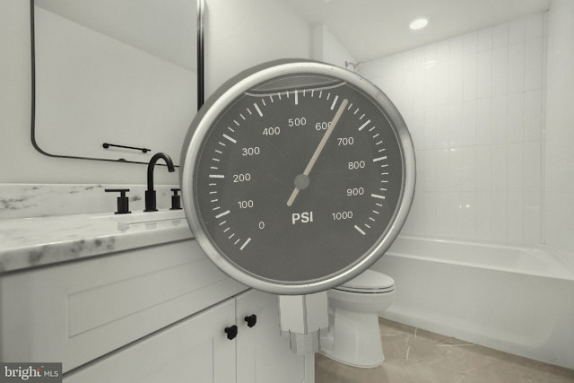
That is 620 psi
